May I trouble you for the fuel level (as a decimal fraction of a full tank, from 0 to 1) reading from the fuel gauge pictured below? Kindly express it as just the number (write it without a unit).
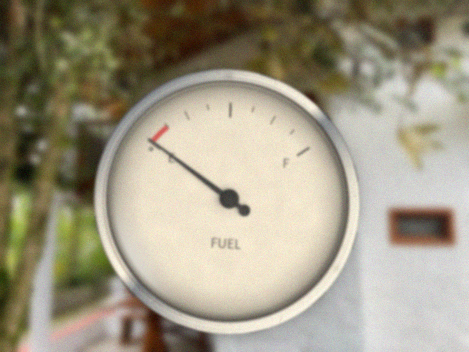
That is 0
